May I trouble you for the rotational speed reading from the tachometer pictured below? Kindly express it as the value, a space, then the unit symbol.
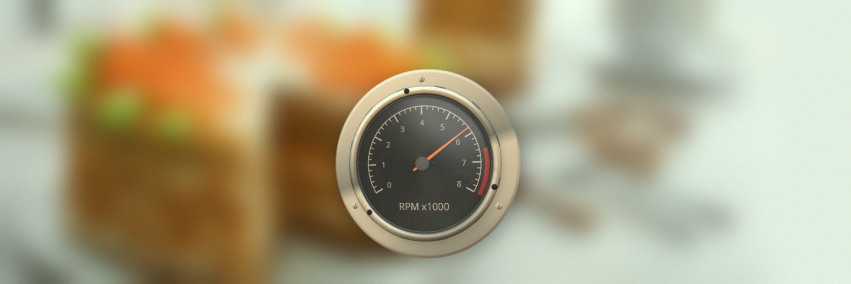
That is 5800 rpm
